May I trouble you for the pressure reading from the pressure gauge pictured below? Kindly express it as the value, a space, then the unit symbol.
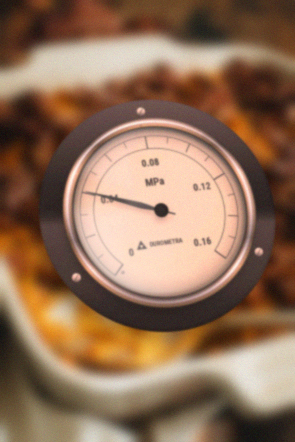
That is 0.04 MPa
